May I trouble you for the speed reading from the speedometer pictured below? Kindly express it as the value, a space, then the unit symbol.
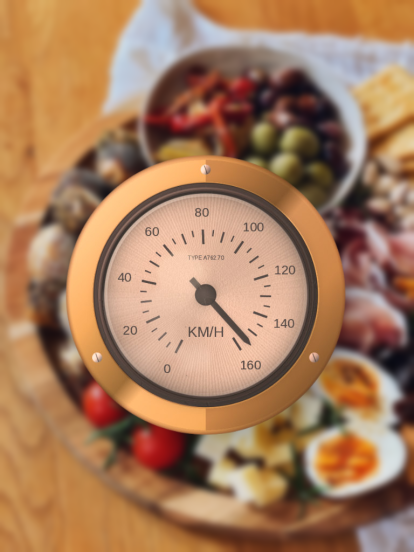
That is 155 km/h
